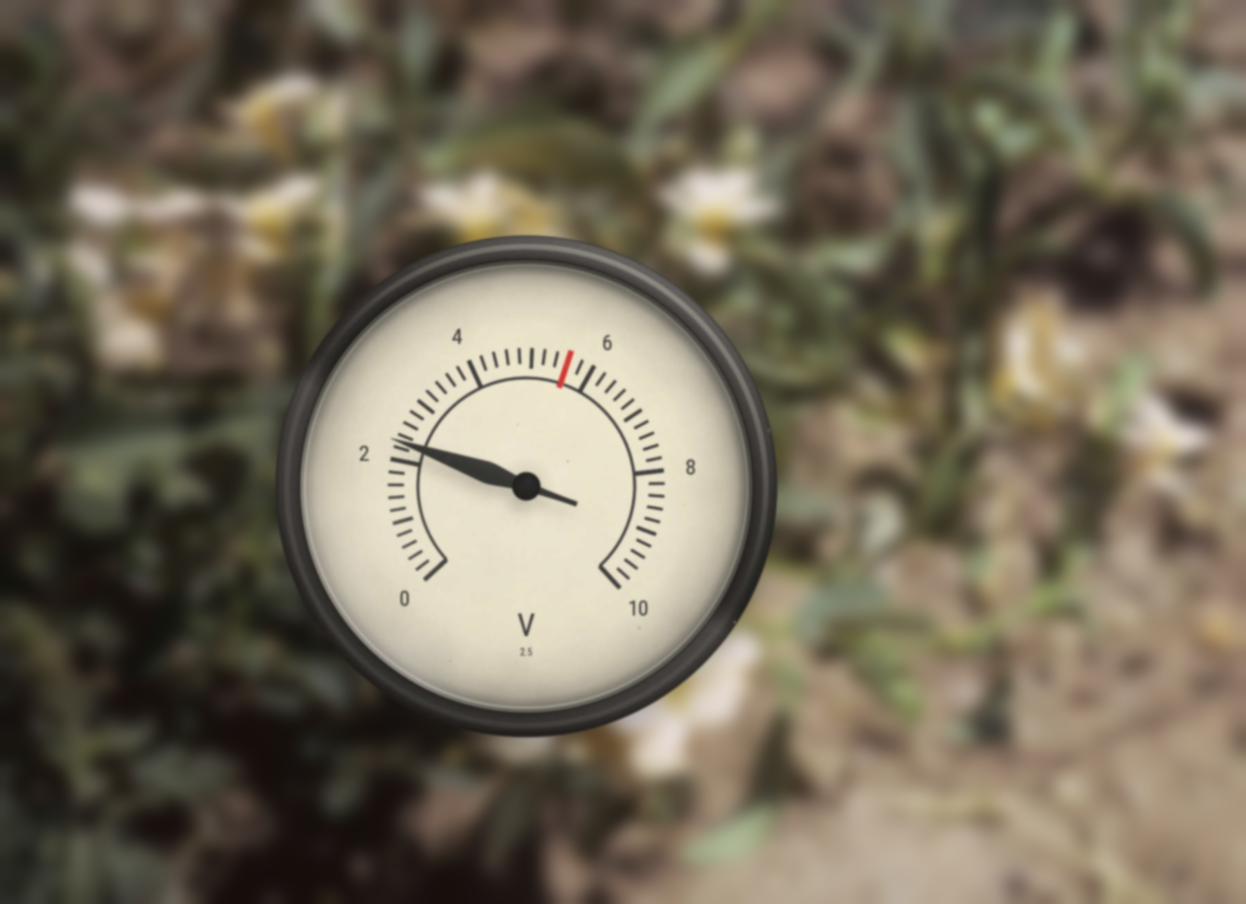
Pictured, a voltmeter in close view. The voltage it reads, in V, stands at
2.3 V
